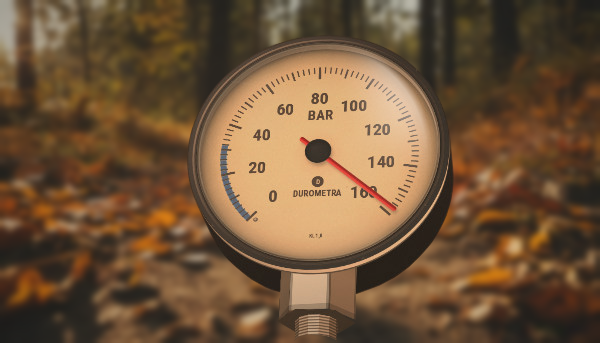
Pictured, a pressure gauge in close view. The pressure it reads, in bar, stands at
158 bar
